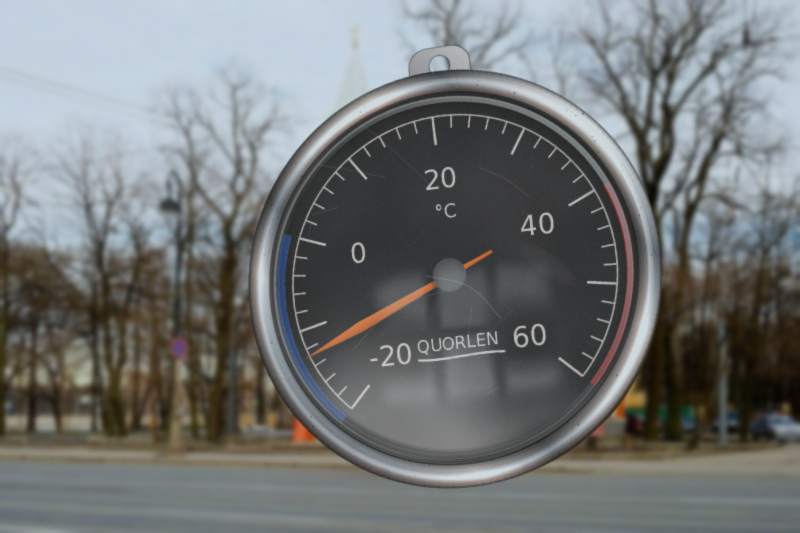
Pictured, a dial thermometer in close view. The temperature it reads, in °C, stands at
-13 °C
